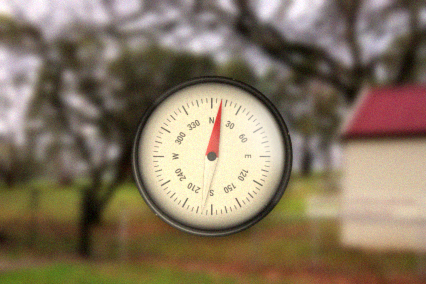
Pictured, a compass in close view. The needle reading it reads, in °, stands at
10 °
